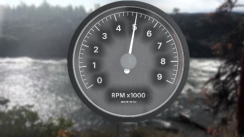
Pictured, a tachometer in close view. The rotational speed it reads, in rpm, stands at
5000 rpm
